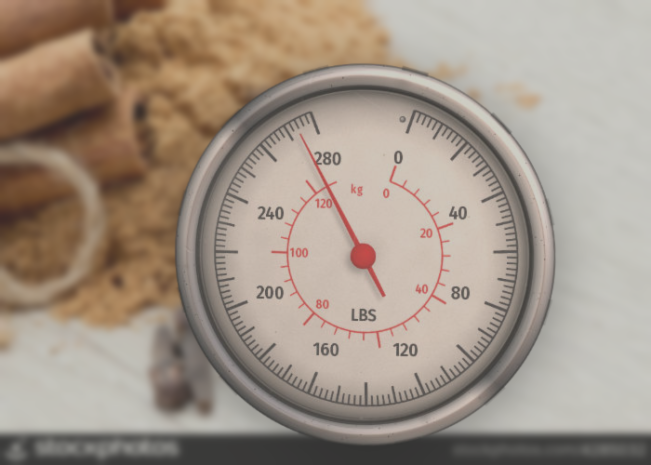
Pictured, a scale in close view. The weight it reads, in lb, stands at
274 lb
